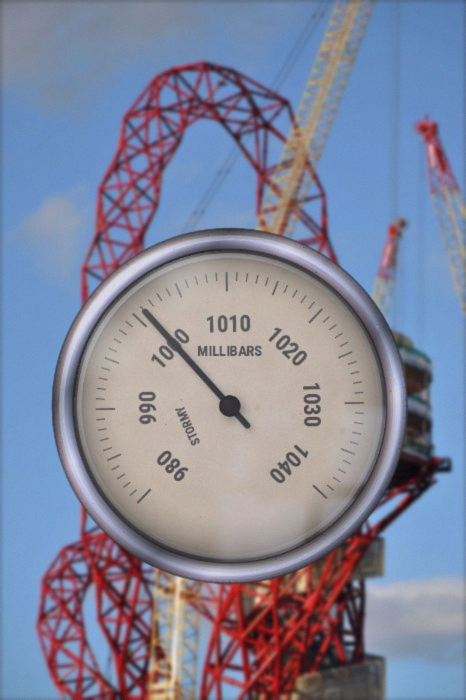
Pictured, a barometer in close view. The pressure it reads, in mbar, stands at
1001 mbar
